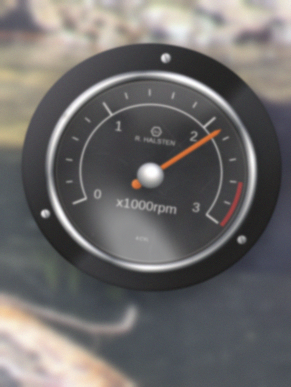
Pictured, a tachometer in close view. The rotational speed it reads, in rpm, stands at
2100 rpm
